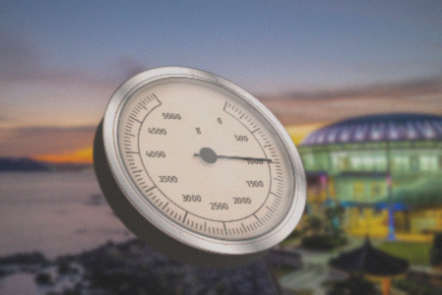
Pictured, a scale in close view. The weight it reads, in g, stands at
1000 g
